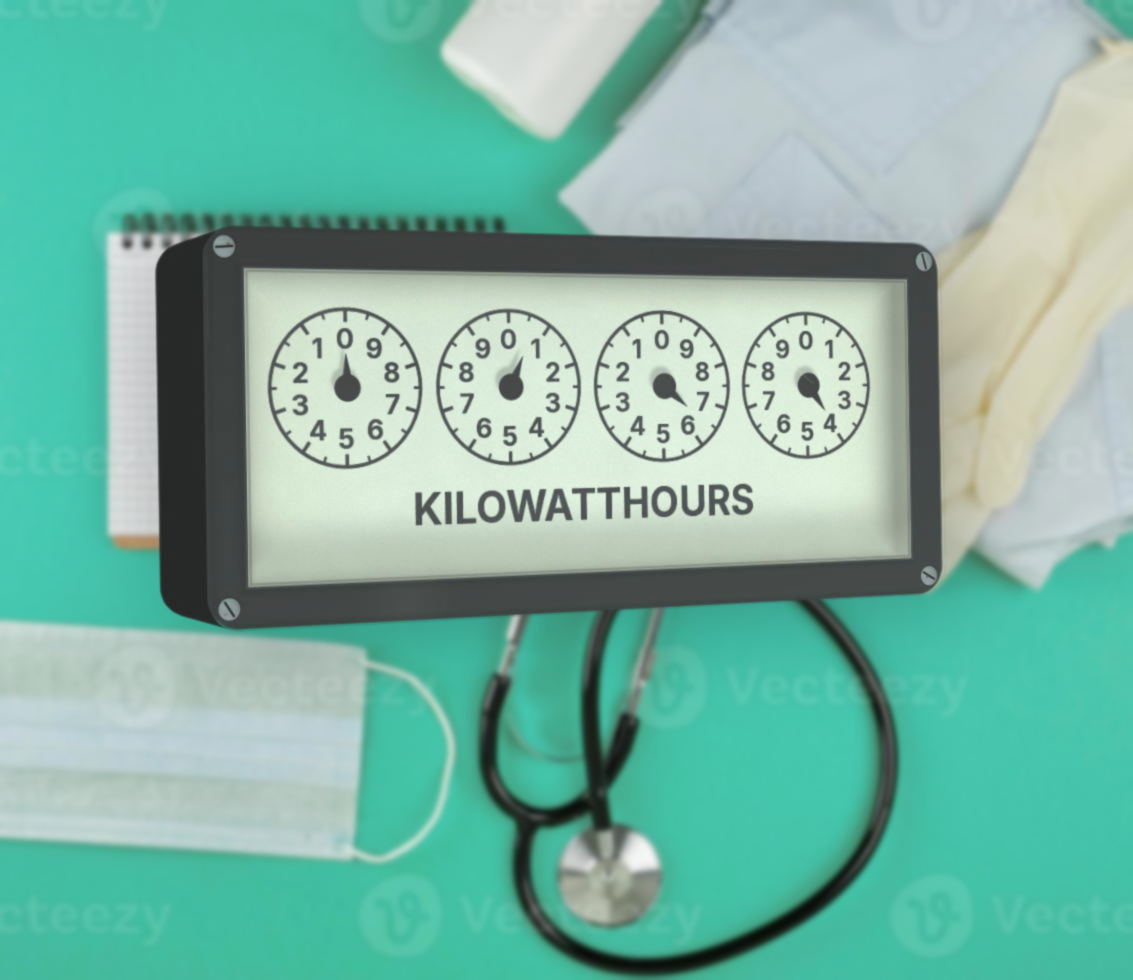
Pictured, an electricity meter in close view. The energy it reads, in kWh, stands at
64 kWh
